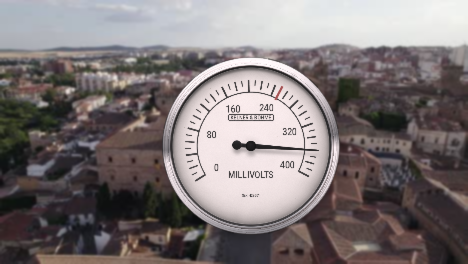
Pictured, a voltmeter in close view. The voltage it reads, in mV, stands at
360 mV
